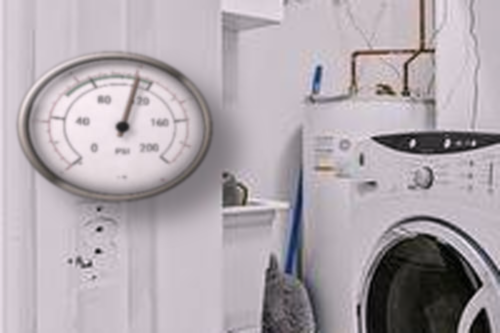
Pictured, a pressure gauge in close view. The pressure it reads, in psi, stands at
110 psi
